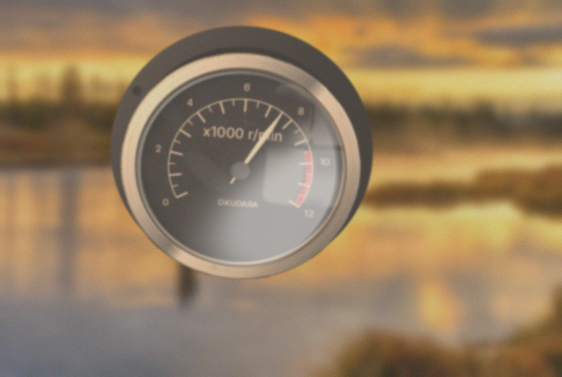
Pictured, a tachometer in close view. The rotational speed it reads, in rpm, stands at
7500 rpm
